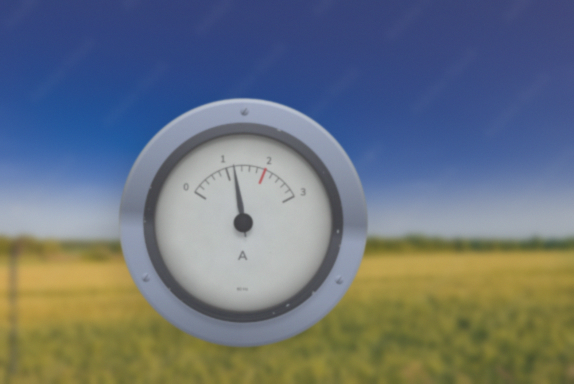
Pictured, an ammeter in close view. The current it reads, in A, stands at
1.2 A
